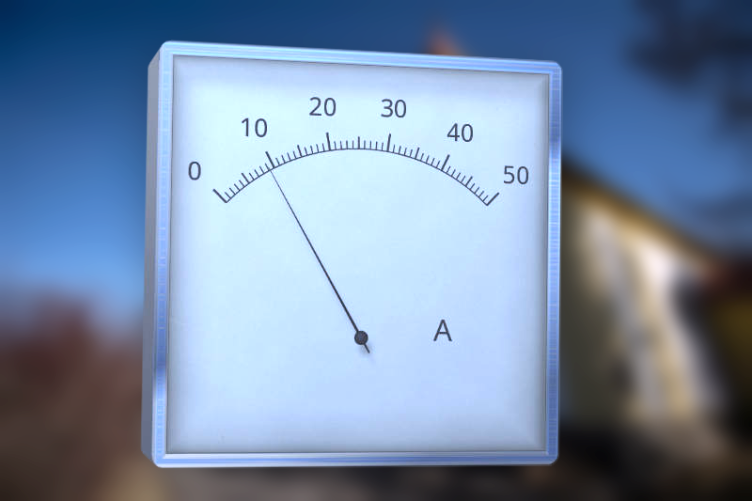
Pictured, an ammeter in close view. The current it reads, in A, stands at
9 A
